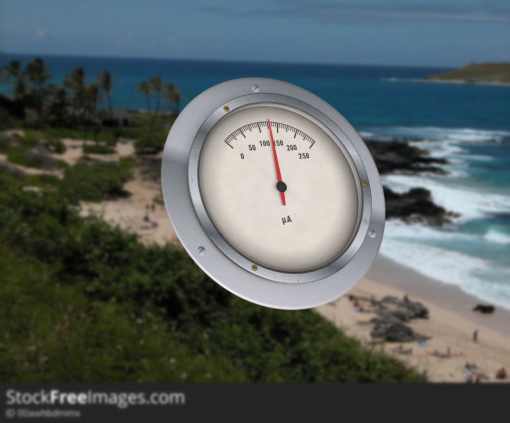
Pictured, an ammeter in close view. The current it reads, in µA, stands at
125 µA
